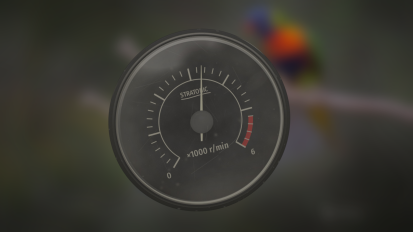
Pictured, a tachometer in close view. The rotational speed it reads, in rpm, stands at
3300 rpm
